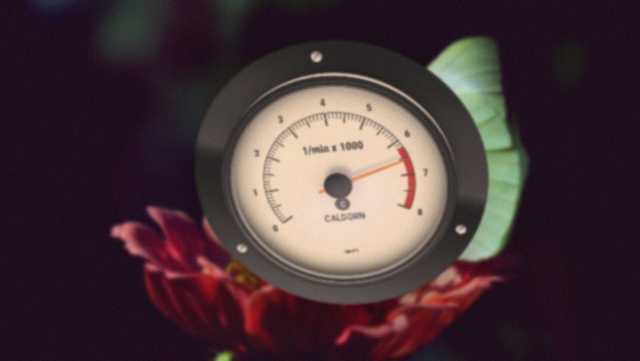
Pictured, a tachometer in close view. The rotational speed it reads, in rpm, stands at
6500 rpm
